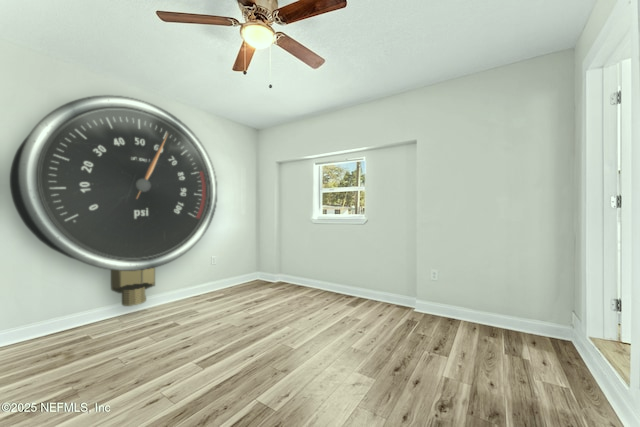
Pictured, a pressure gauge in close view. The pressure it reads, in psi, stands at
60 psi
